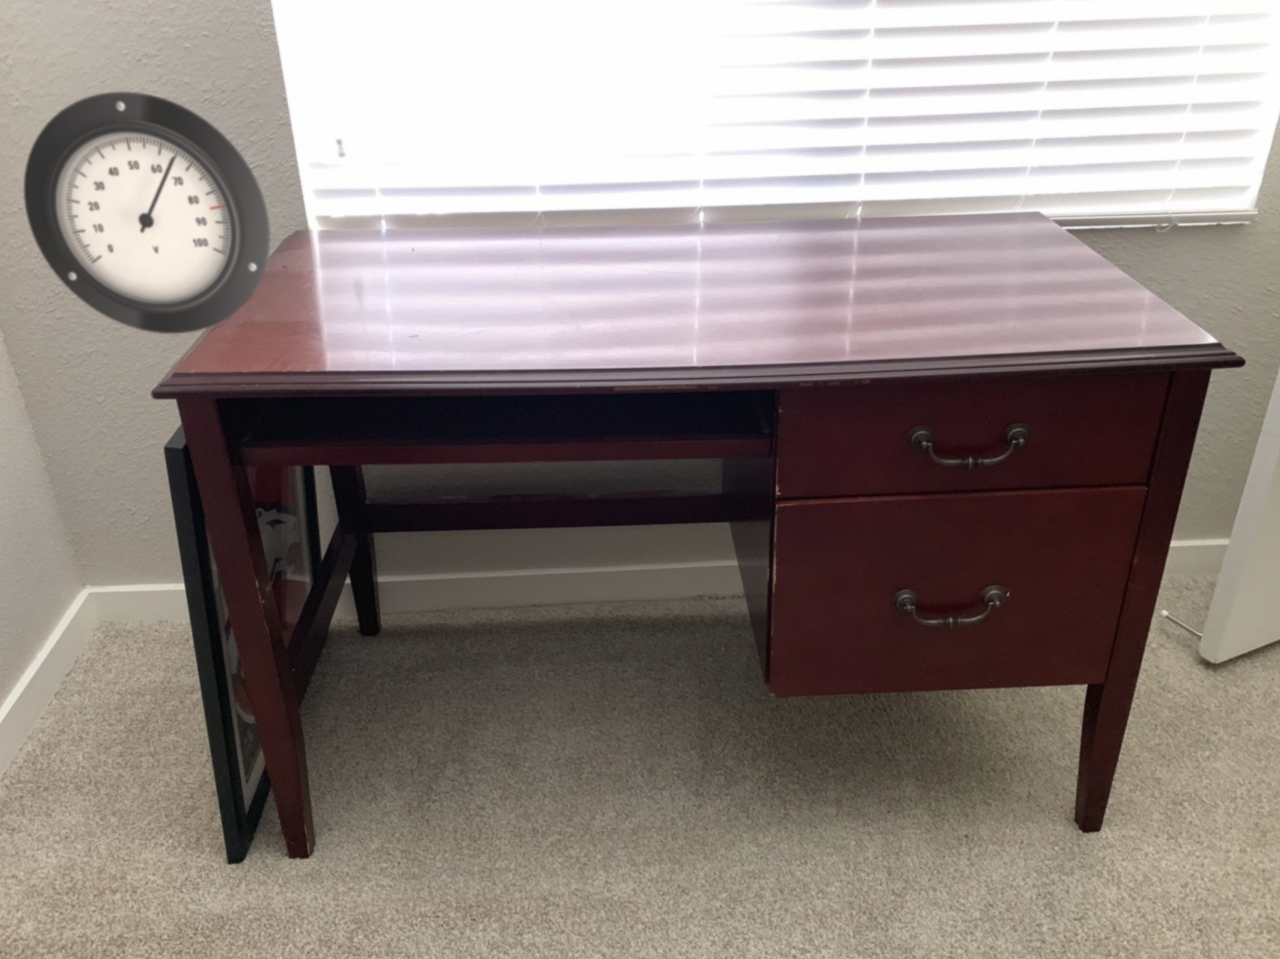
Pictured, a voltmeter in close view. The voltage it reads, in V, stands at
65 V
